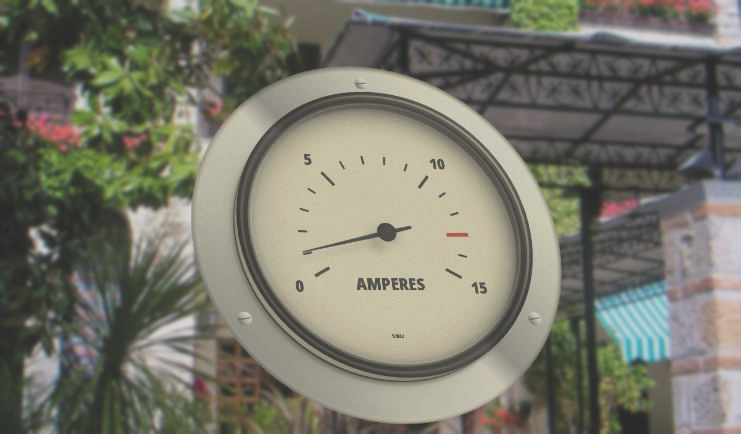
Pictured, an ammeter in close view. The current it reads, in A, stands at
1 A
